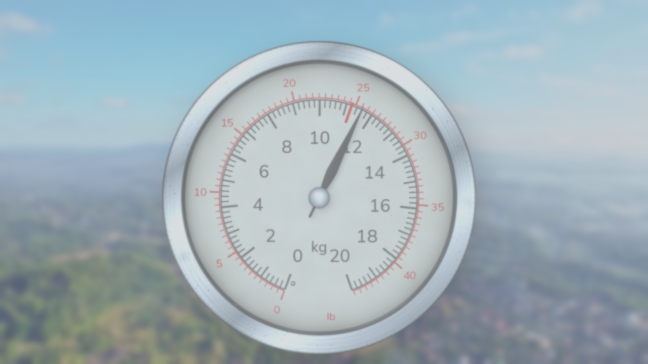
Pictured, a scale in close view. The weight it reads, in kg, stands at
11.6 kg
